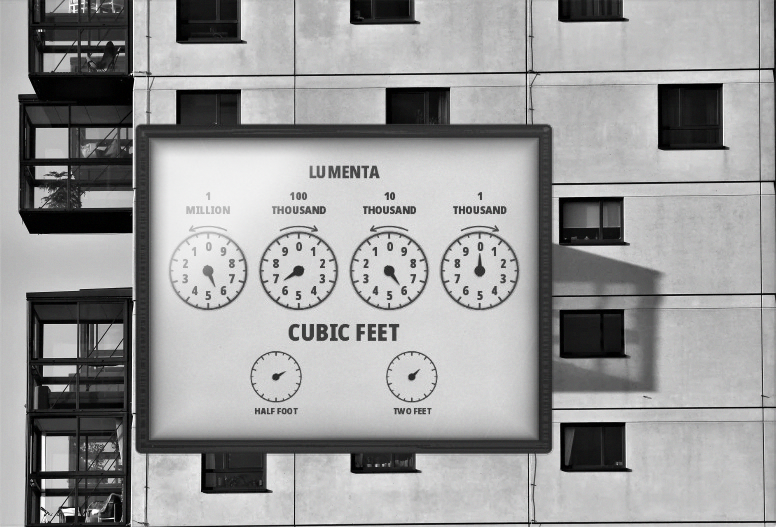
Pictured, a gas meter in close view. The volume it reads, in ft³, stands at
566000 ft³
